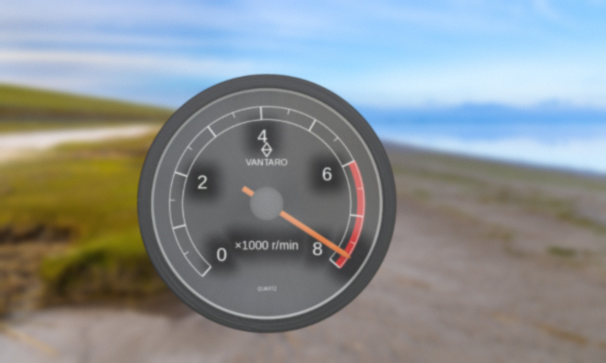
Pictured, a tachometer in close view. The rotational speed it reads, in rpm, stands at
7750 rpm
